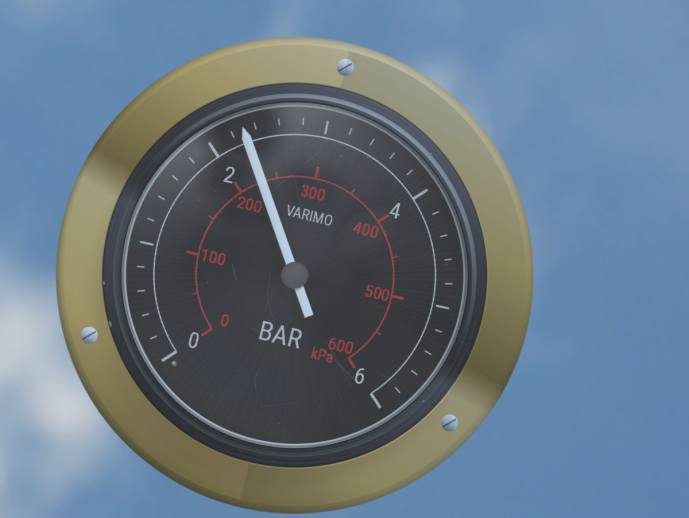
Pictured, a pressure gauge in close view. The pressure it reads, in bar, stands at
2.3 bar
